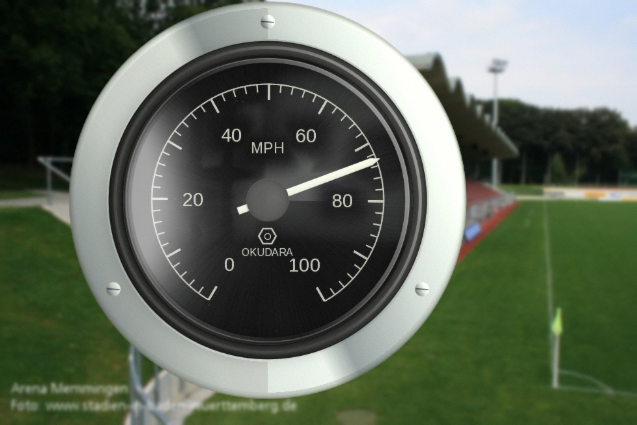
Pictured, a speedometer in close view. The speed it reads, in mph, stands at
73 mph
